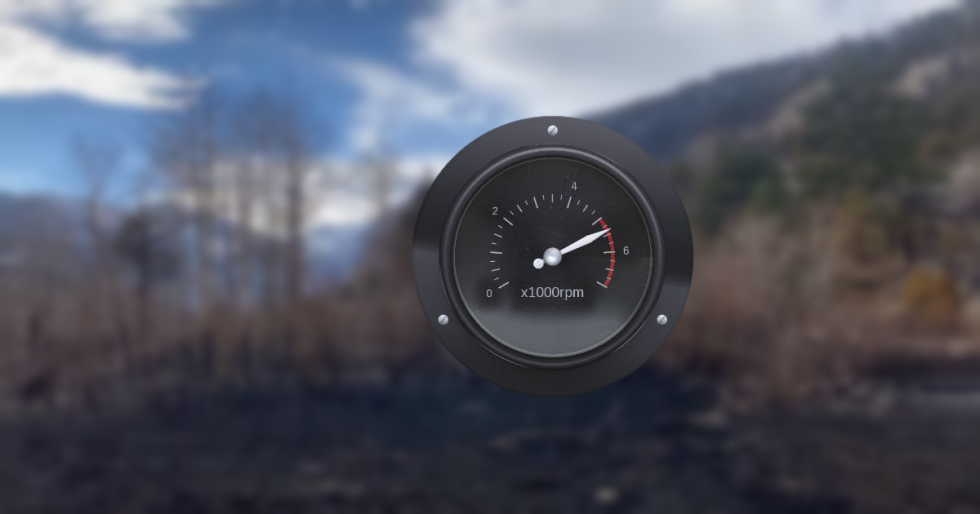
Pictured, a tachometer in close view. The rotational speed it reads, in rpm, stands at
5375 rpm
